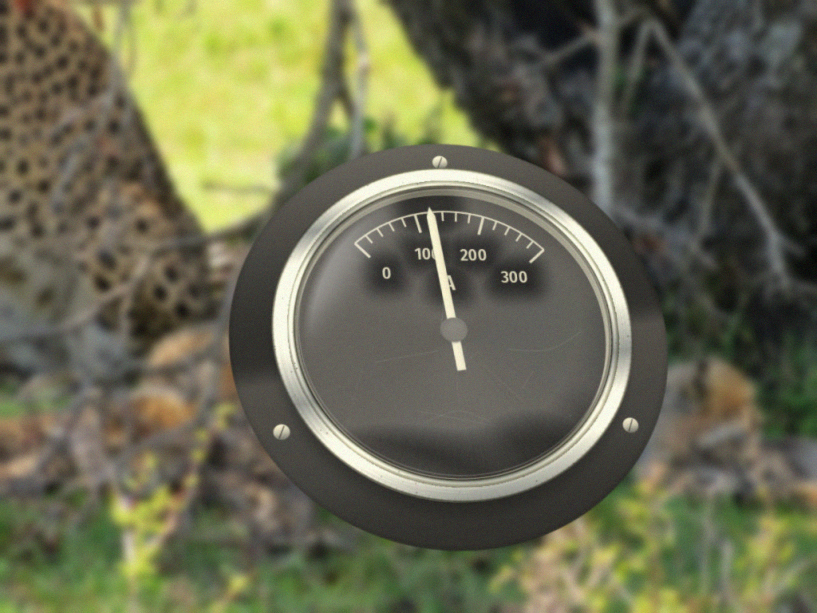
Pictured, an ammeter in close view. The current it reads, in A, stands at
120 A
